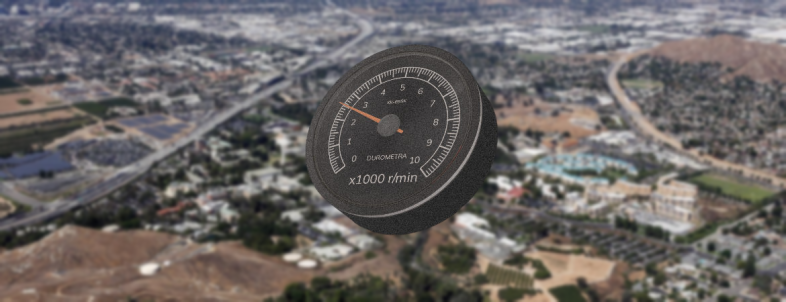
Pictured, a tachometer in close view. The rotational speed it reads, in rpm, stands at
2500 rpm
